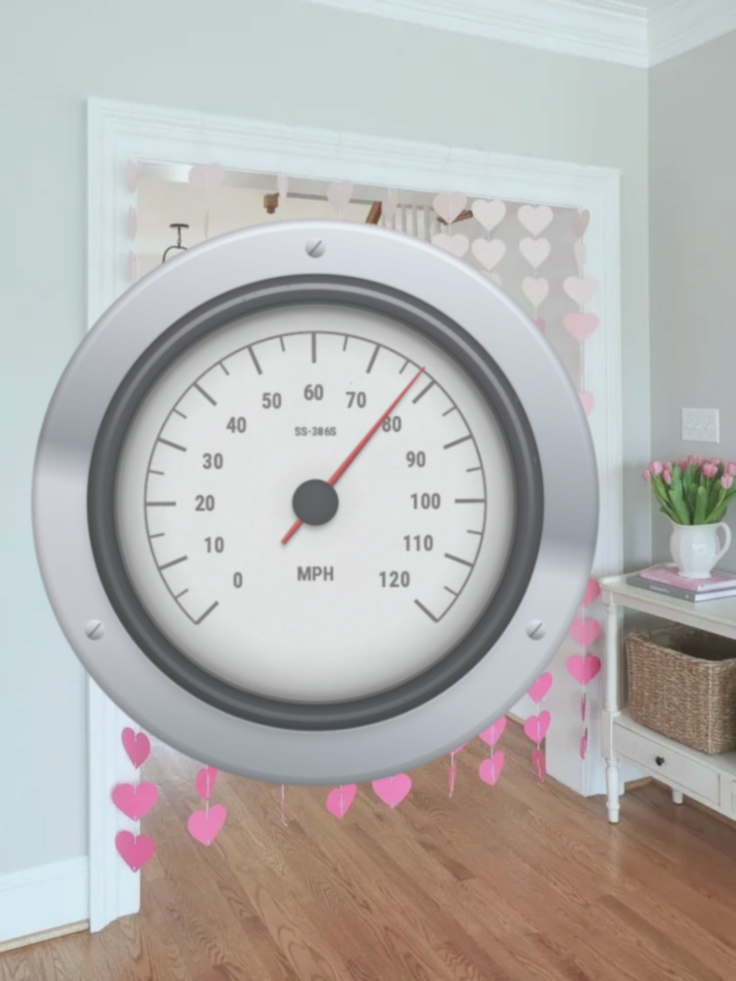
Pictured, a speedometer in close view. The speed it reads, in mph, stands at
77.5 mph
